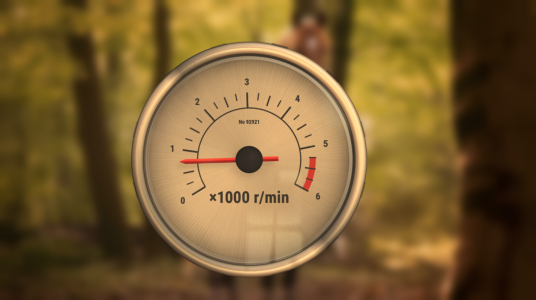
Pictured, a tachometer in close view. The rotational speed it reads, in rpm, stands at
750 rpm
